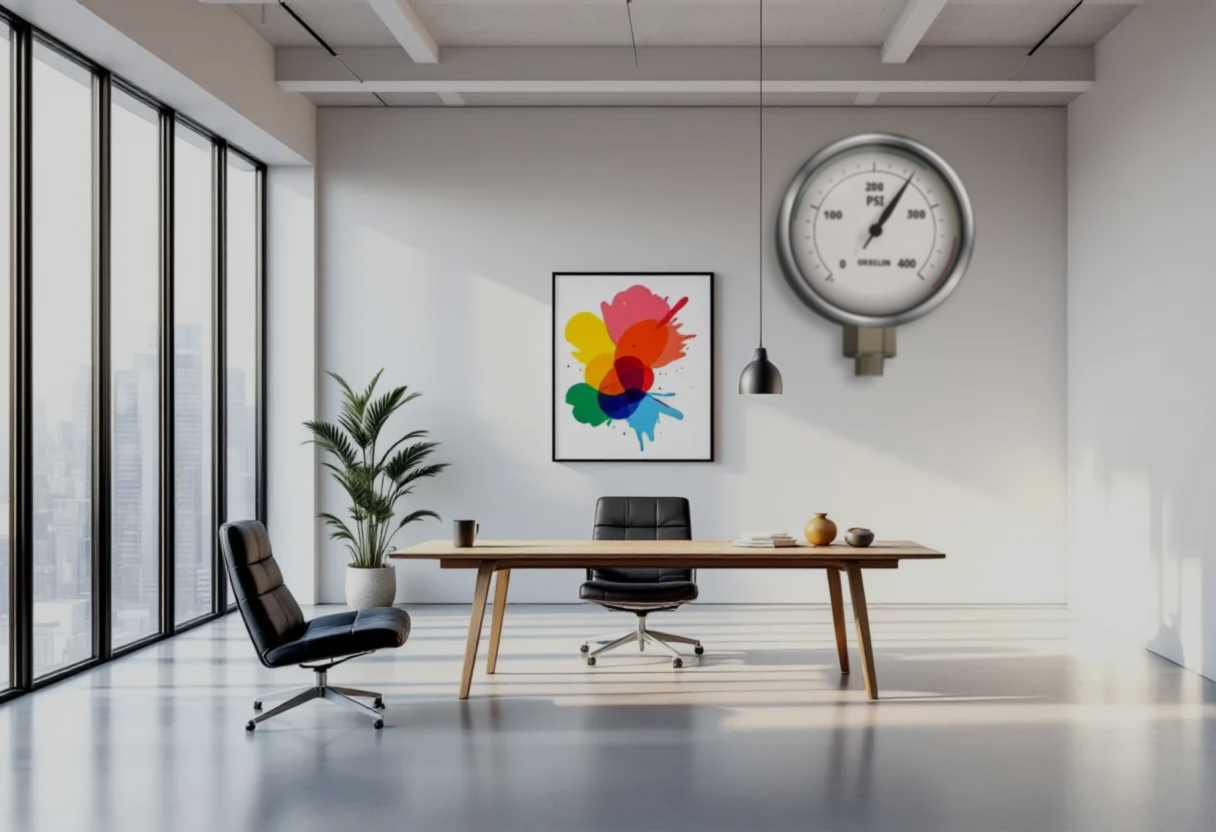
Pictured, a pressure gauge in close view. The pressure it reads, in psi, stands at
250 psi
